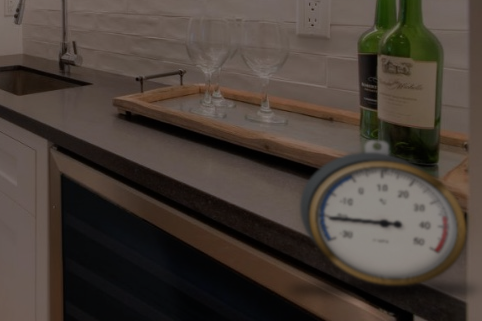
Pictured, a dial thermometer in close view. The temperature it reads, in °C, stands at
-20 °C
